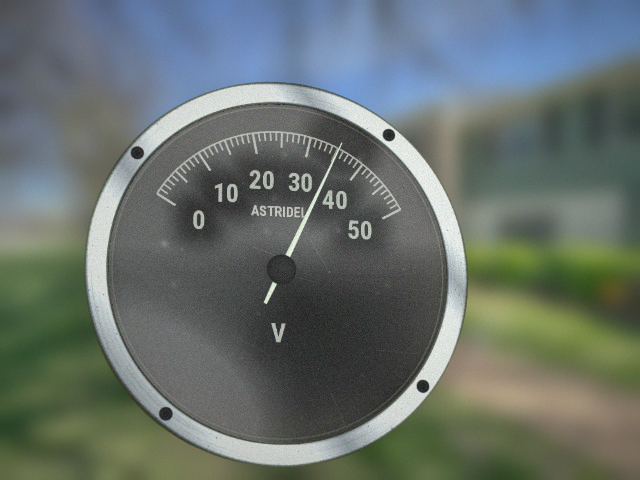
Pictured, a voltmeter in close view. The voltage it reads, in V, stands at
35 V
